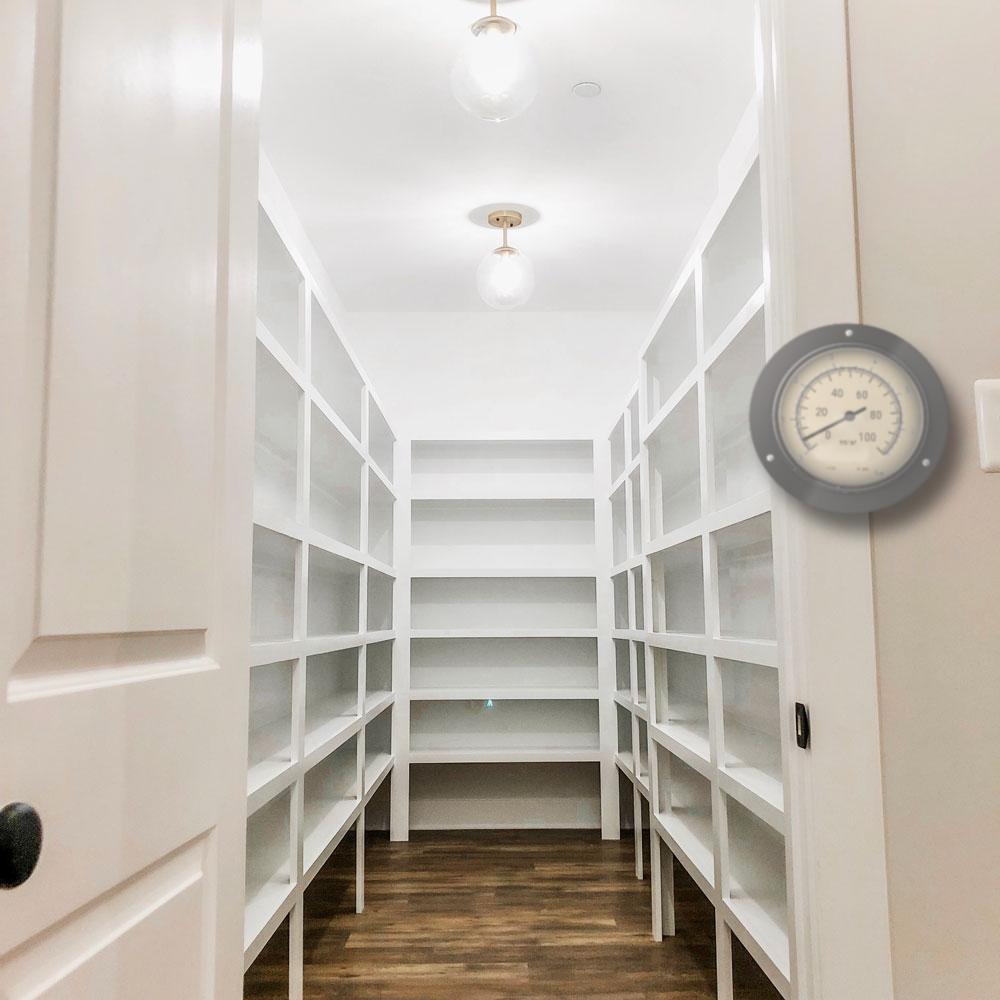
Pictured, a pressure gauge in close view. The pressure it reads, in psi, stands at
5 psi
